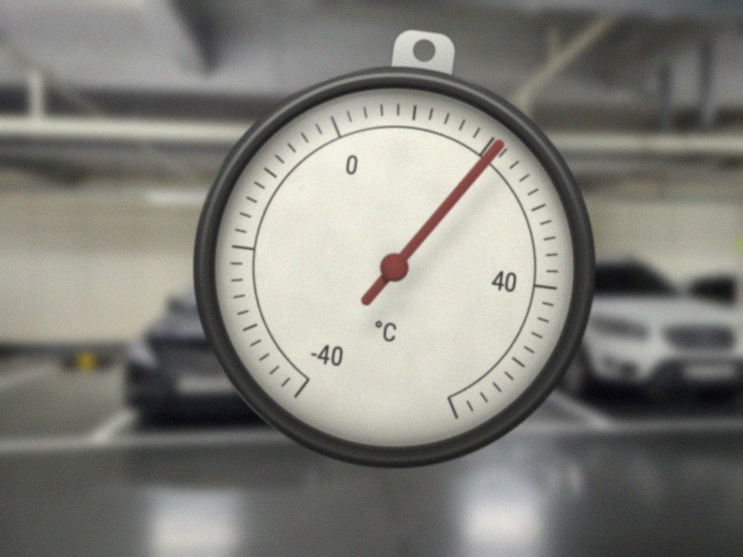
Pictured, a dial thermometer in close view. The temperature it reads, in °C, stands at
21 °C
